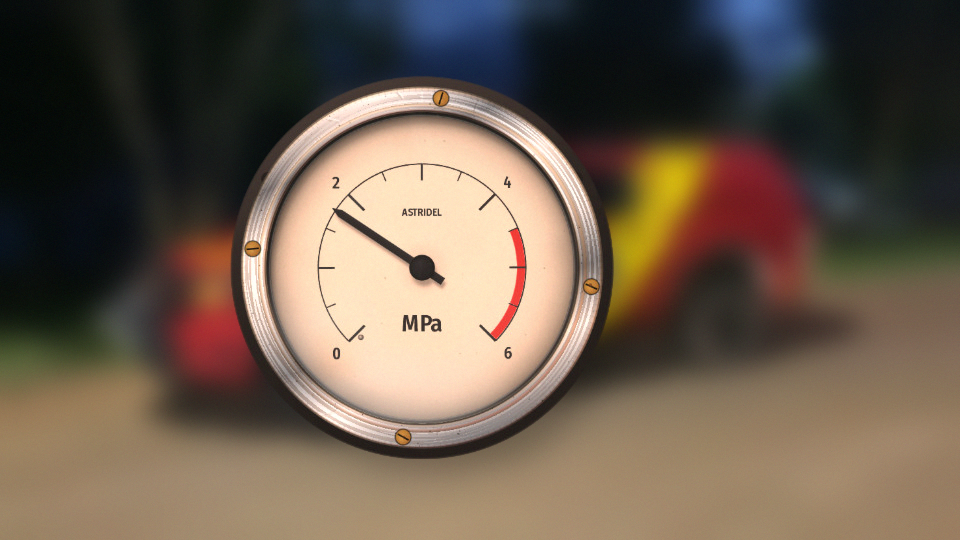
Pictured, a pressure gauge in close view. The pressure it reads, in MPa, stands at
1.75 MPa
